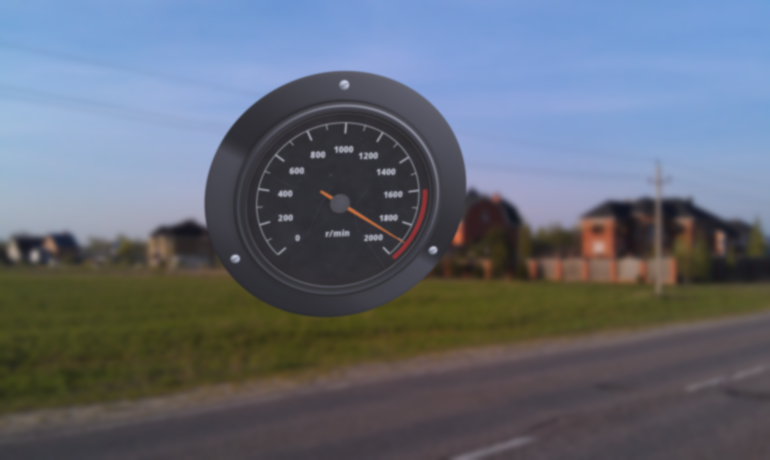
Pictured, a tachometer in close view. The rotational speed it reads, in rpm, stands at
1900 rpm
